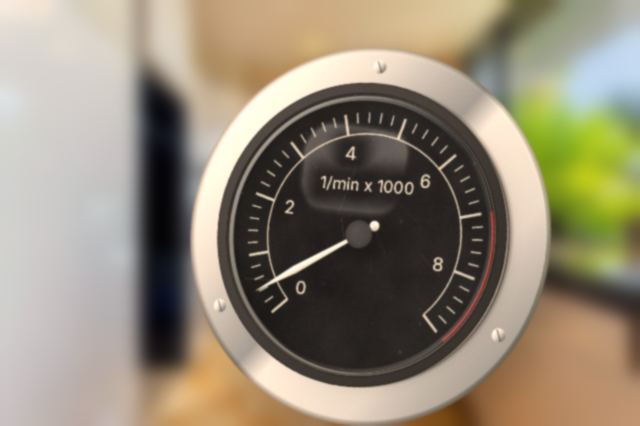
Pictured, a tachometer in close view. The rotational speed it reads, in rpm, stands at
400 rpm
